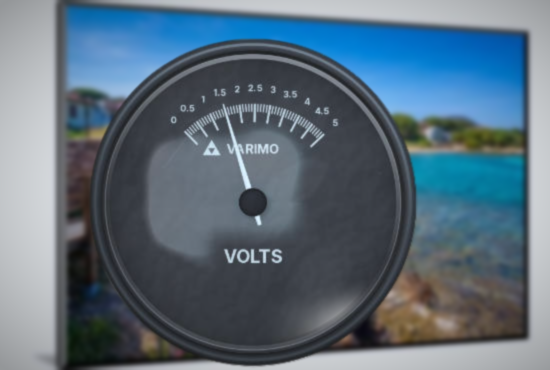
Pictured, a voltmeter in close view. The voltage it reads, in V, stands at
1.5 V
